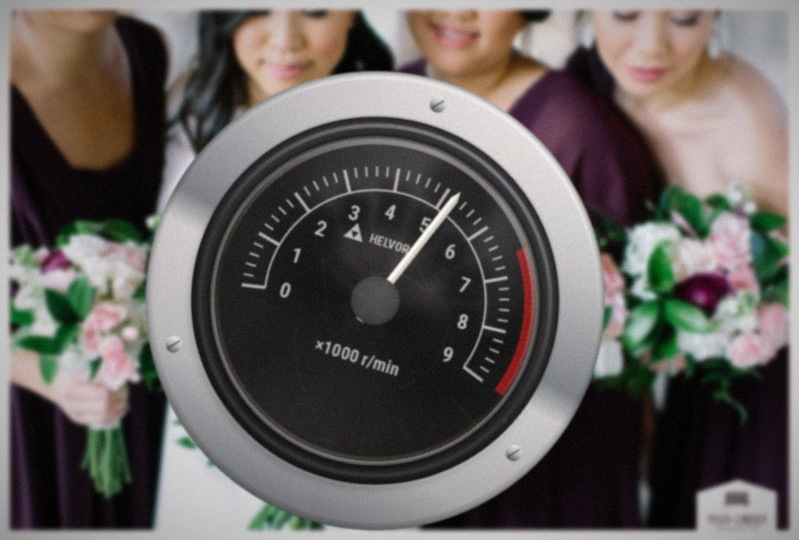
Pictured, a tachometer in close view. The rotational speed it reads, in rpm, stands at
5200 rpm
